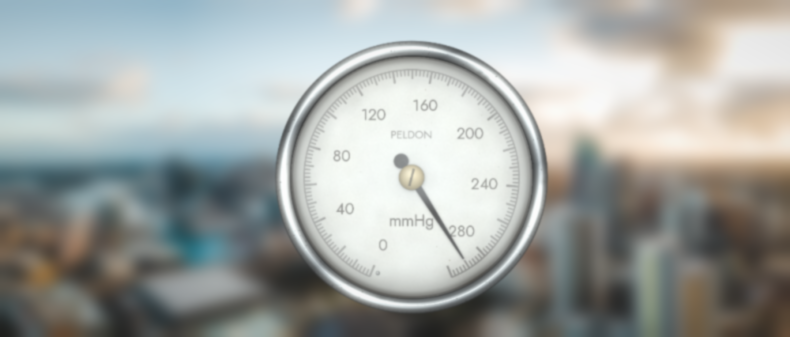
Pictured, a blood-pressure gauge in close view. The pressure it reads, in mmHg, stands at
290 mmHg
